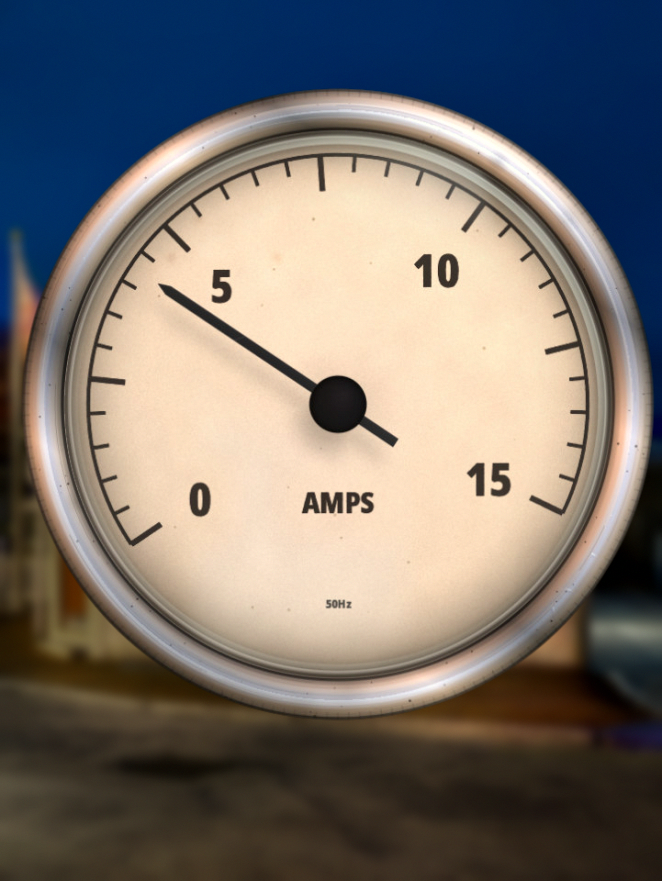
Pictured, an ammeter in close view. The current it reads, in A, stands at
4.25 A
